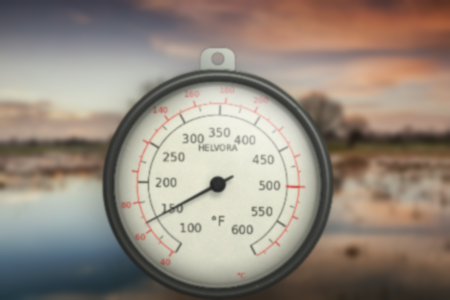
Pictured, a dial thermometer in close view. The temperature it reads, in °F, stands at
150 °F
